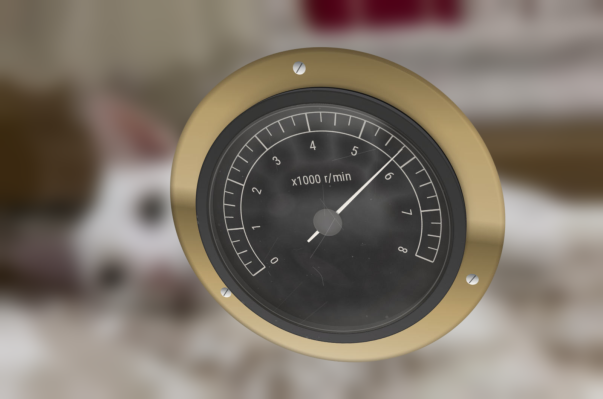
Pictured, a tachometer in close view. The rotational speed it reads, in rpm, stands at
5750 rpm
